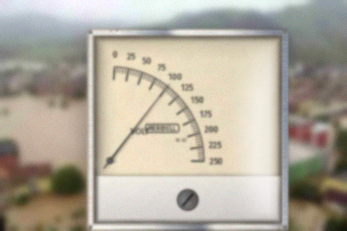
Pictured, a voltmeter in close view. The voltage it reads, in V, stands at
100 V
